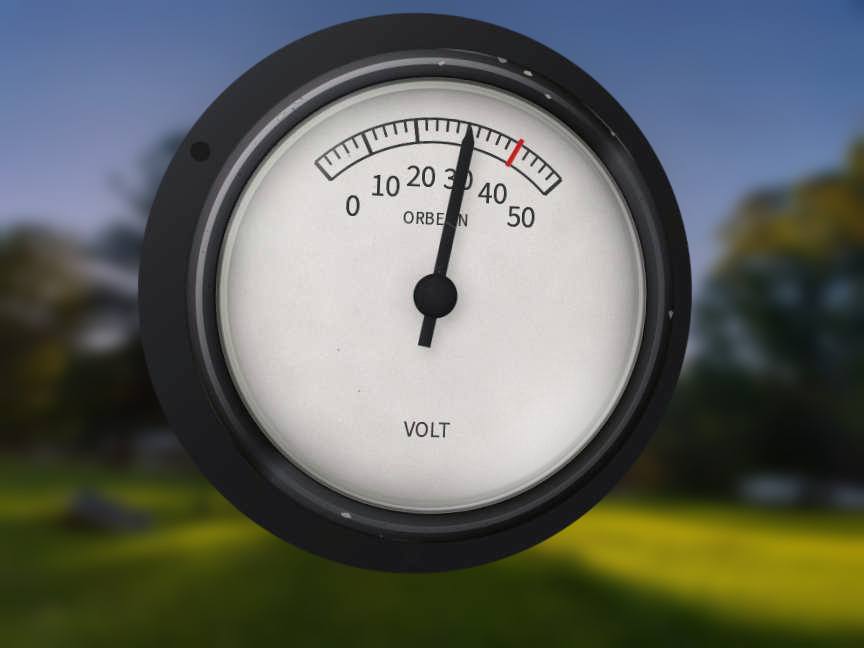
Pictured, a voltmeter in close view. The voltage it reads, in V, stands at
30 V
